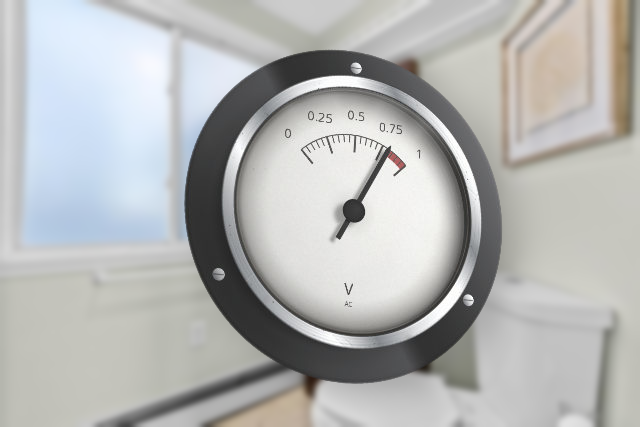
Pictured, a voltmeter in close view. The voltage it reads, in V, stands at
0.8 V
